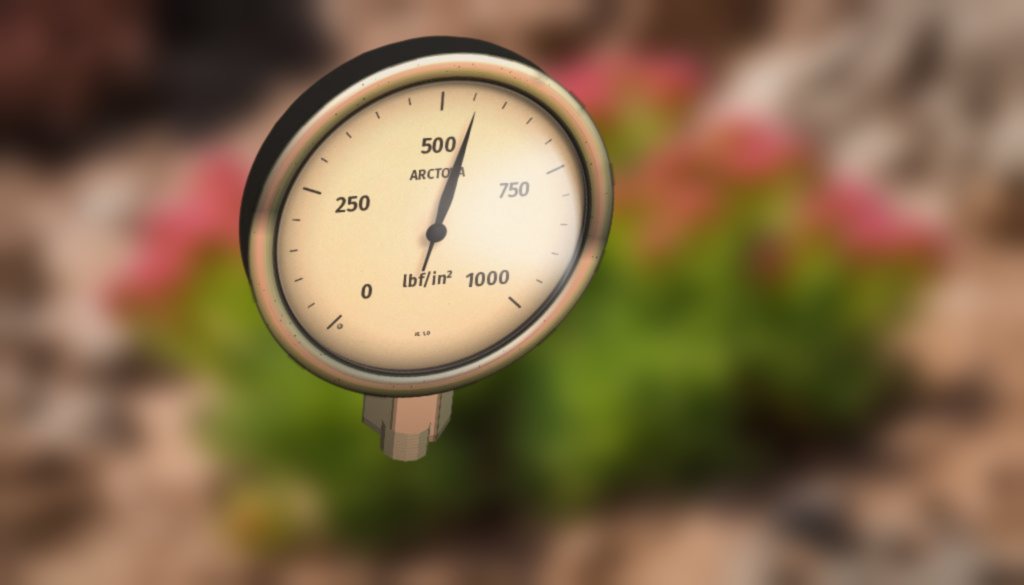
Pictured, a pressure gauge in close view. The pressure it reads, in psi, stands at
550 psi
